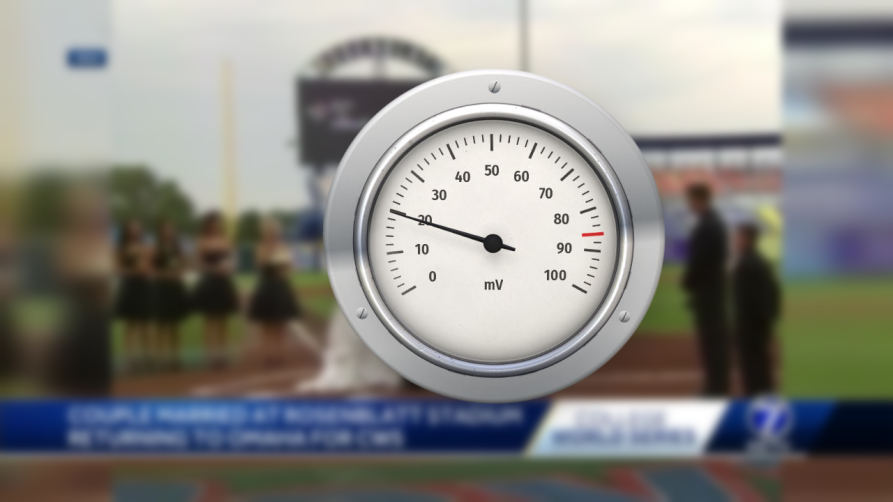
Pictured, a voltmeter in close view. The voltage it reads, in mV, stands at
20 mV
